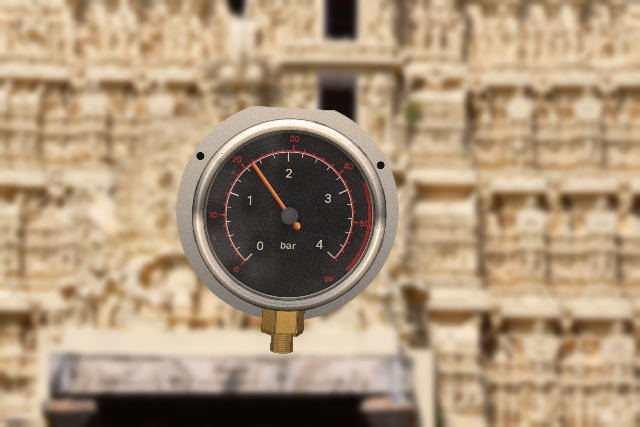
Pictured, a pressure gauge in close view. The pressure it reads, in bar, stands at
1.5 bar
